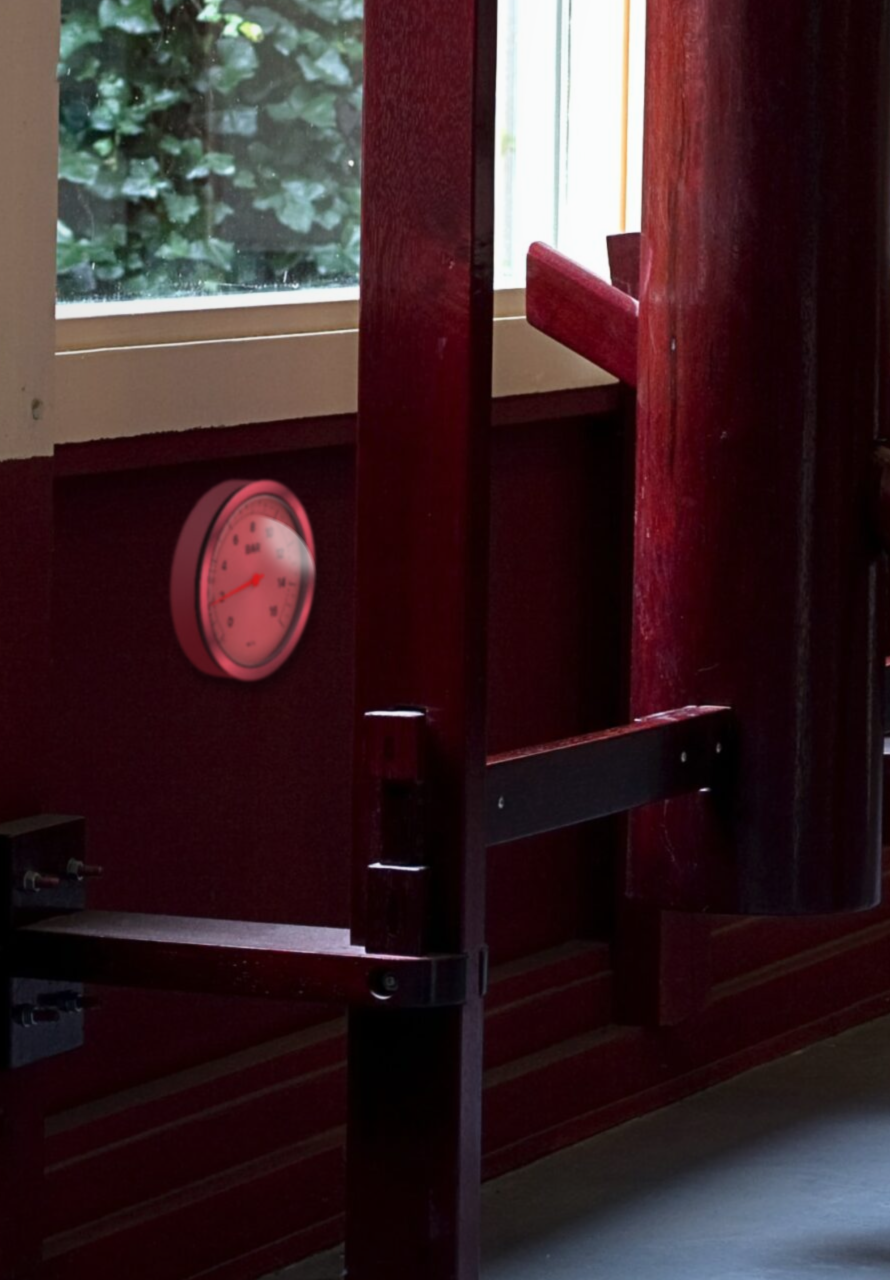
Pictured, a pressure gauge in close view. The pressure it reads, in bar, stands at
2 bar
